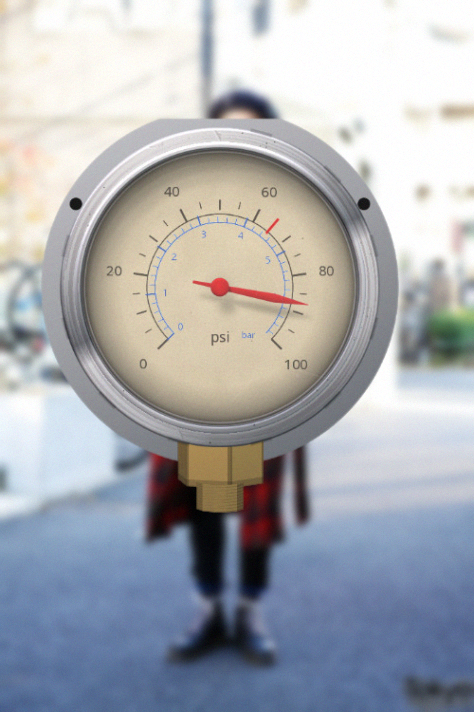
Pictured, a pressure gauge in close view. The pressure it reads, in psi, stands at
87.5 psi
